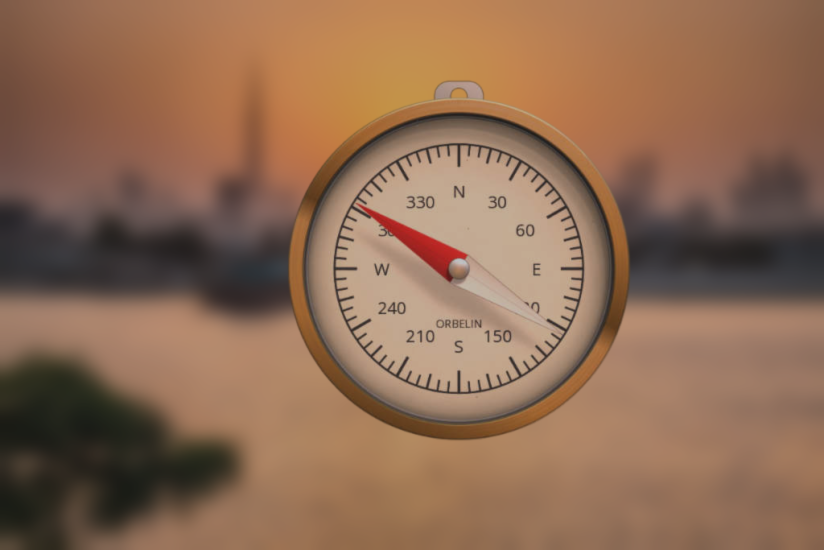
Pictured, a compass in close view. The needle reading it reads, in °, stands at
302.5 °
